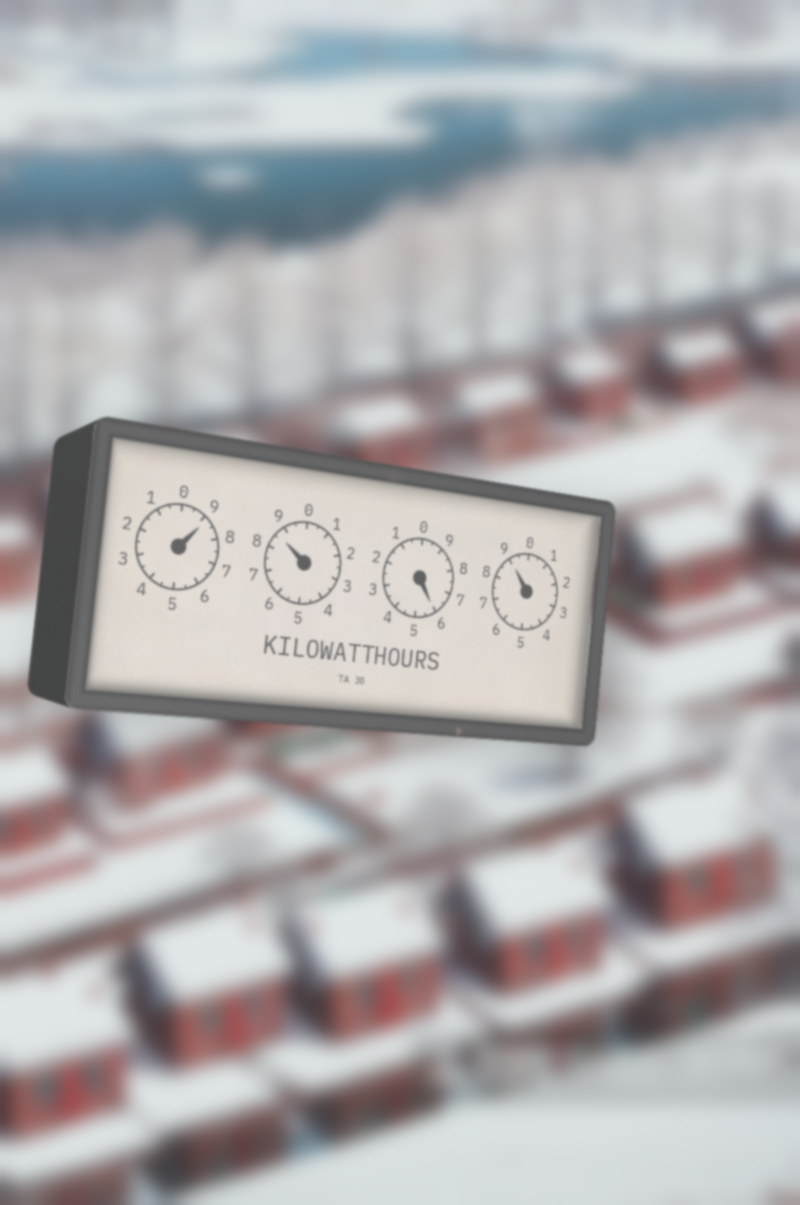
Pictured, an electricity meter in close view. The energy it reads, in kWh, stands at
8859 kWh
